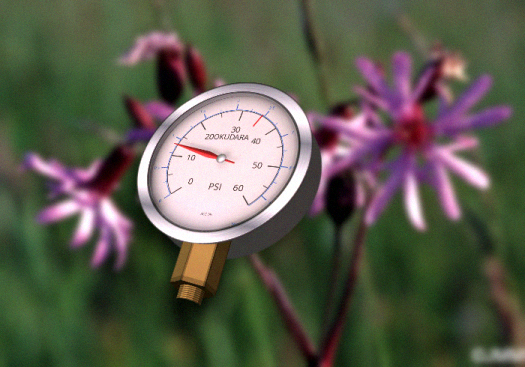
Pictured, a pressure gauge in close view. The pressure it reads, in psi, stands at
12.5 psi
